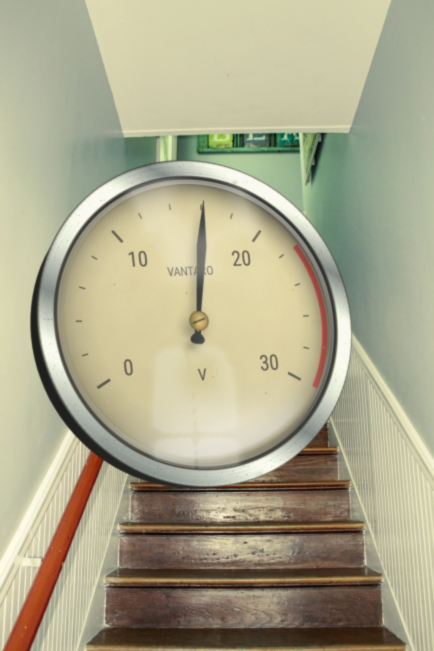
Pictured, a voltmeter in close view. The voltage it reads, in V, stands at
16 V
